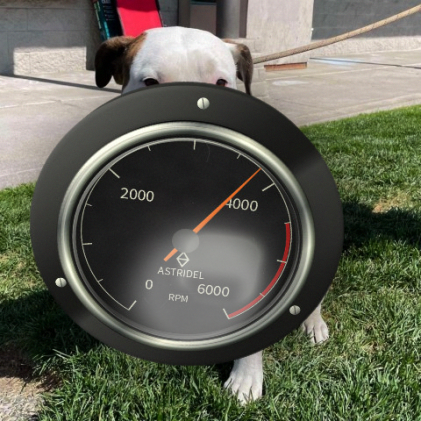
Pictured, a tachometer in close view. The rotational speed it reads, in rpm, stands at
3750 rpm
